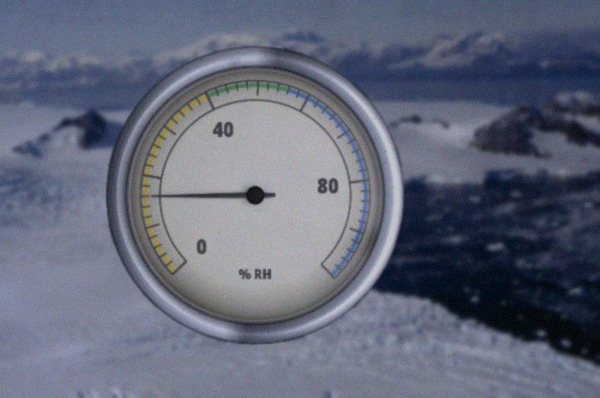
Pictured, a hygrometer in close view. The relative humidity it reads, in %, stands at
16 %
